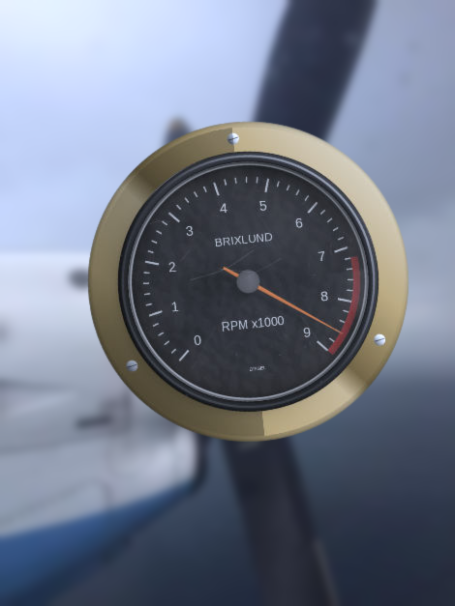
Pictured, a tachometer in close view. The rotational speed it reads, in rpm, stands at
8600 rpm
